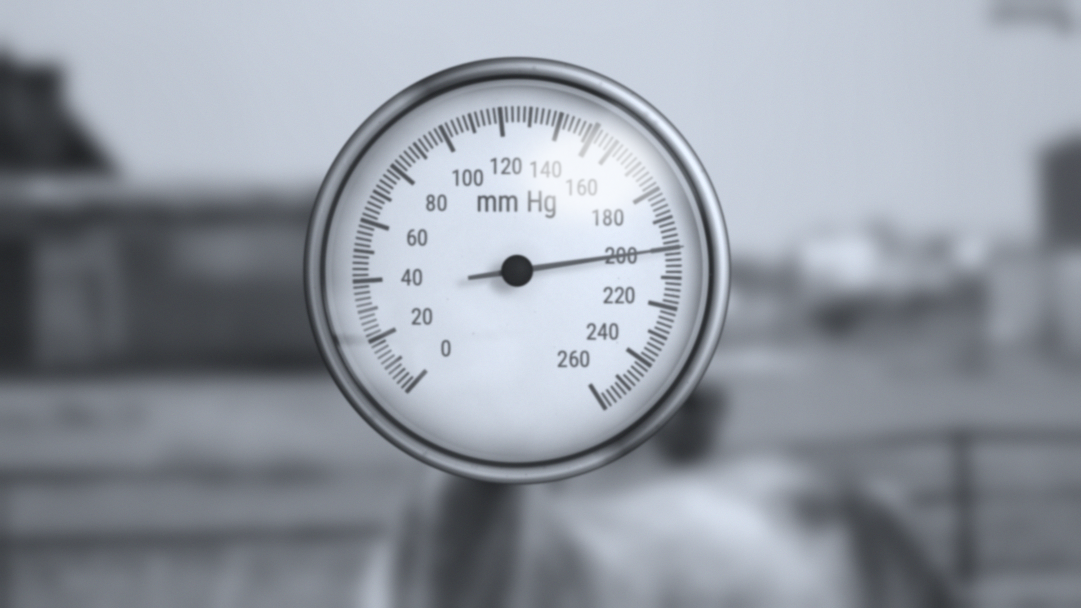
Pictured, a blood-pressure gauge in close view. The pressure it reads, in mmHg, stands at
200 mmHg
